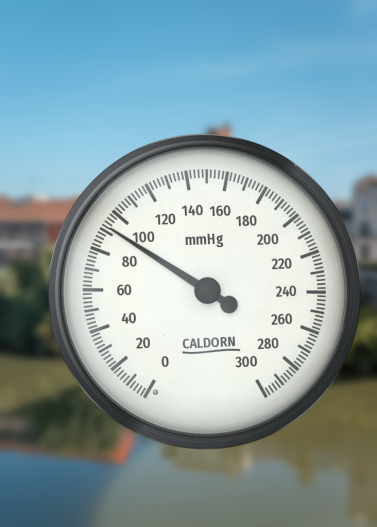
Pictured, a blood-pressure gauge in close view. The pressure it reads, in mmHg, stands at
92 mmHg
